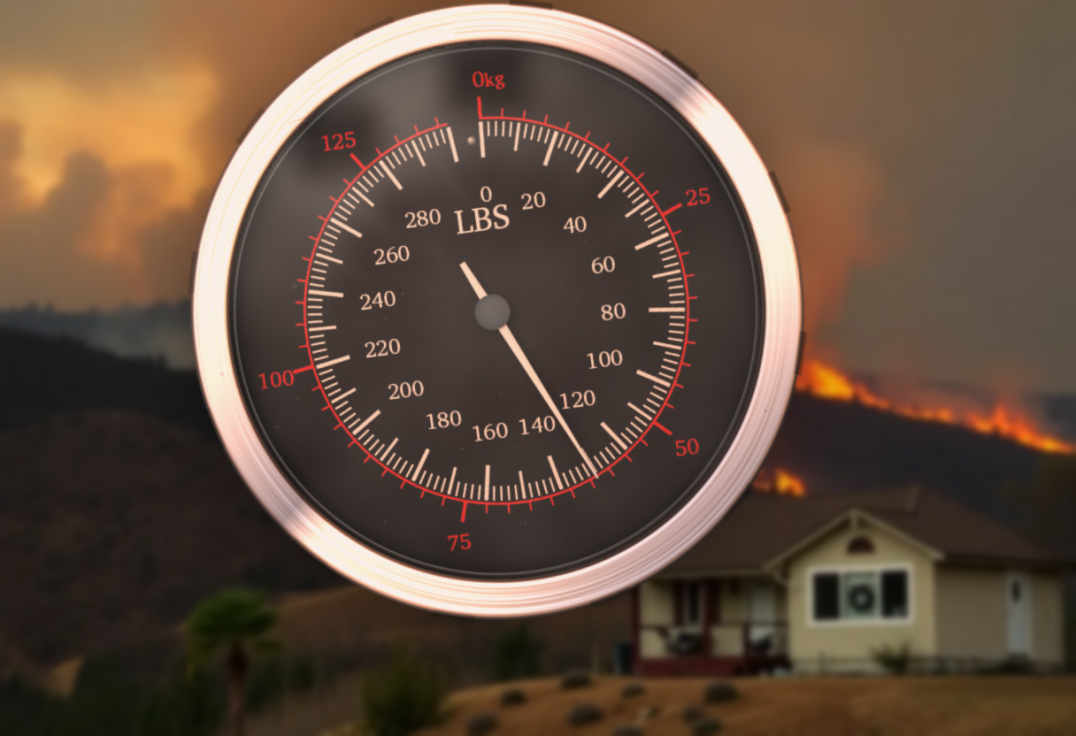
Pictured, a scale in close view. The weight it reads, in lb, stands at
130 lb
